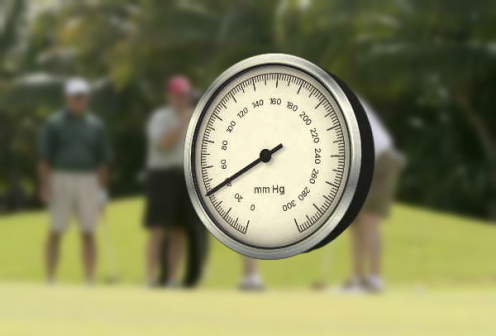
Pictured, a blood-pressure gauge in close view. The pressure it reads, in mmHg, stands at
40 mmHg
